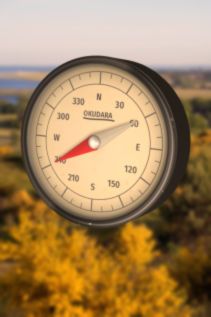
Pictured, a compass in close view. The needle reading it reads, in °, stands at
240 °
